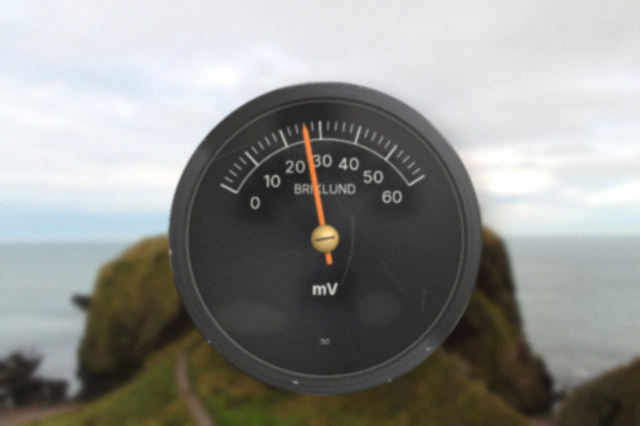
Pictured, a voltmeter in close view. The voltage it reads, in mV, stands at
26 mV
